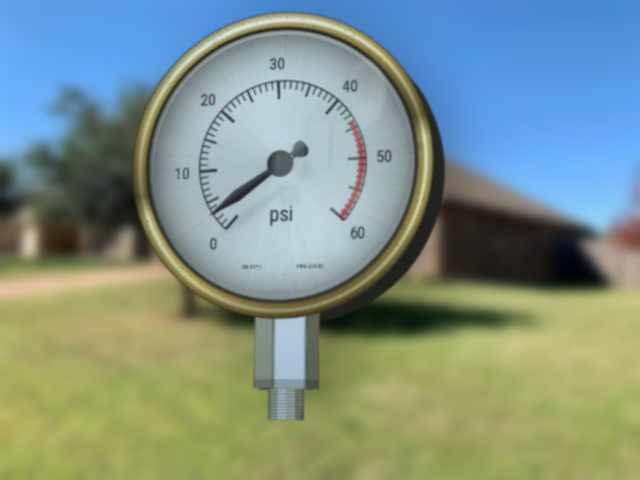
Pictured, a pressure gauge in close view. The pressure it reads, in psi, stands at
3 psi
